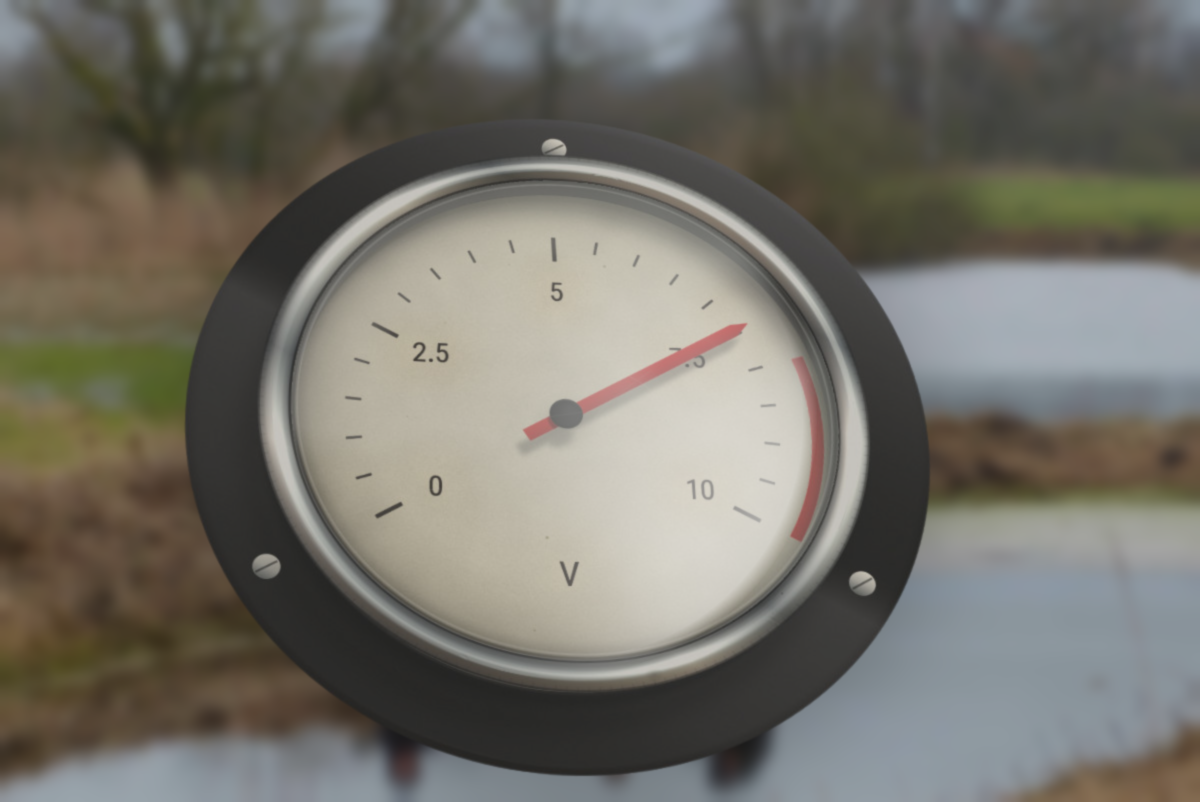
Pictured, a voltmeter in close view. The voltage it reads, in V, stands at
7.5 V
